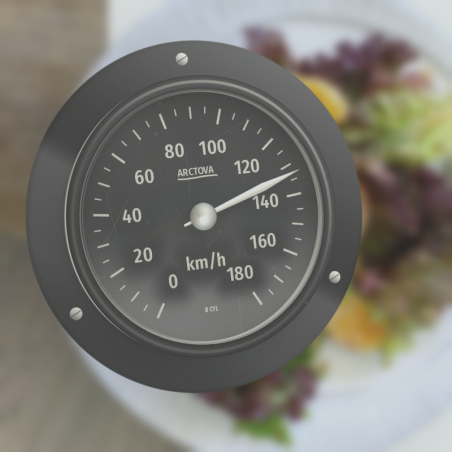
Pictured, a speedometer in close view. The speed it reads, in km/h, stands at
132.5 km/h
